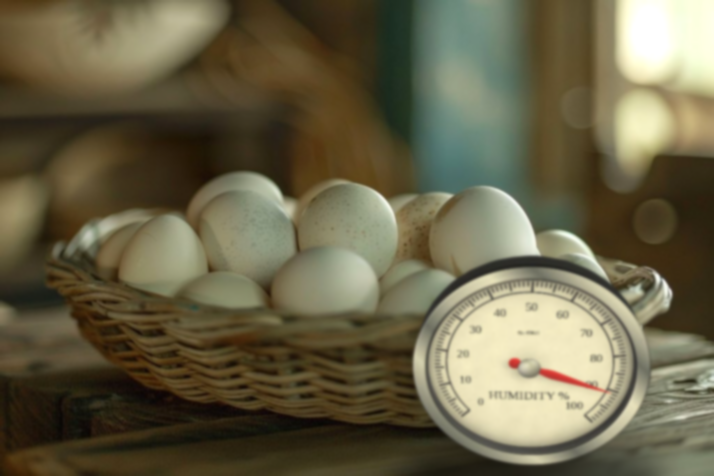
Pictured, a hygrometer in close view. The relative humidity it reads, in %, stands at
90 %
